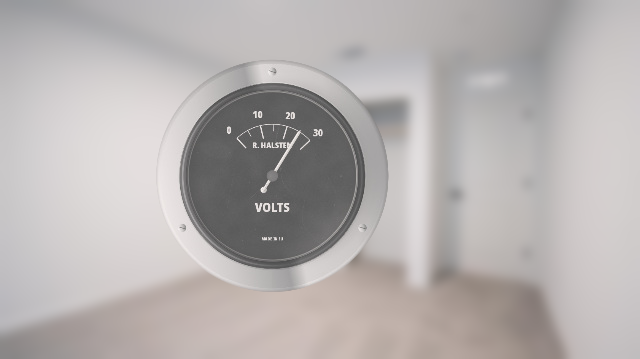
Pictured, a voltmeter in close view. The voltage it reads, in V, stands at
25 V
